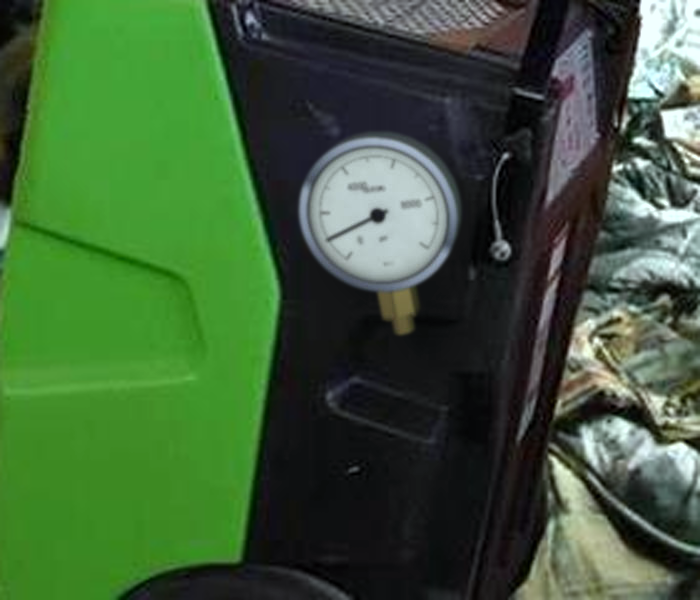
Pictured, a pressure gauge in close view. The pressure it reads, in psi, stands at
1000 psi
